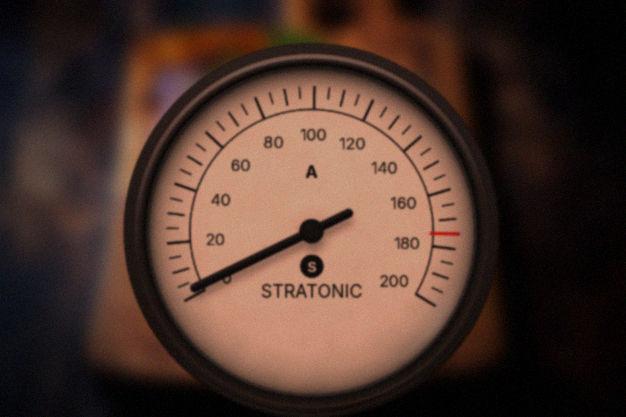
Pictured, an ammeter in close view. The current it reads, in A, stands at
2.5 A
